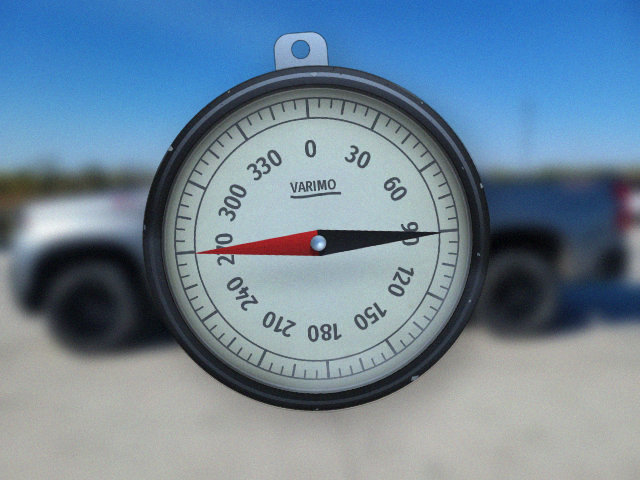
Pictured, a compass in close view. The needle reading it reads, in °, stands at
270 °
